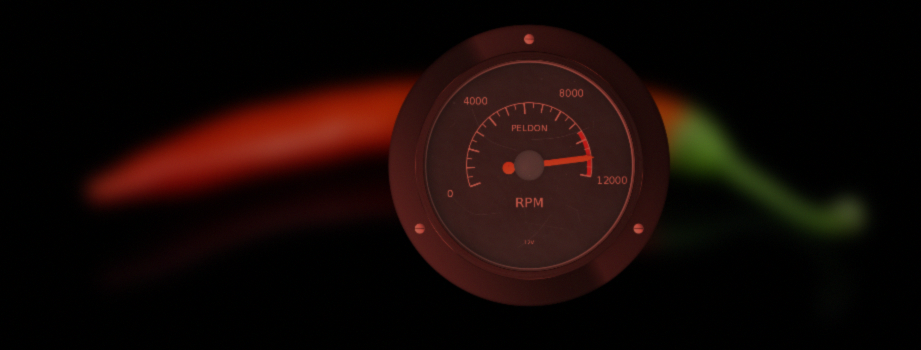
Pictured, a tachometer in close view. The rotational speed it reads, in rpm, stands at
11000 rpm
